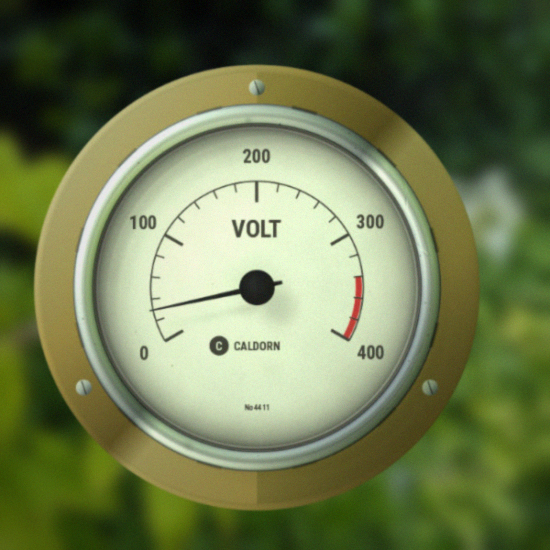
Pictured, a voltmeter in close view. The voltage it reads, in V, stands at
30 V
